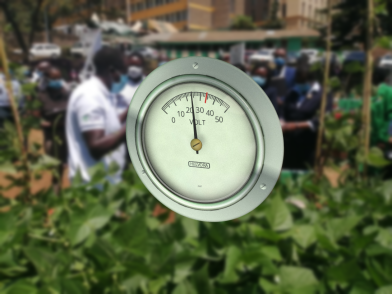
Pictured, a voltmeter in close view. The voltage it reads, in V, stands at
25 V
